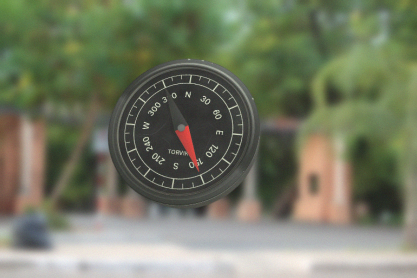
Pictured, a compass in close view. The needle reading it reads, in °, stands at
150 °
